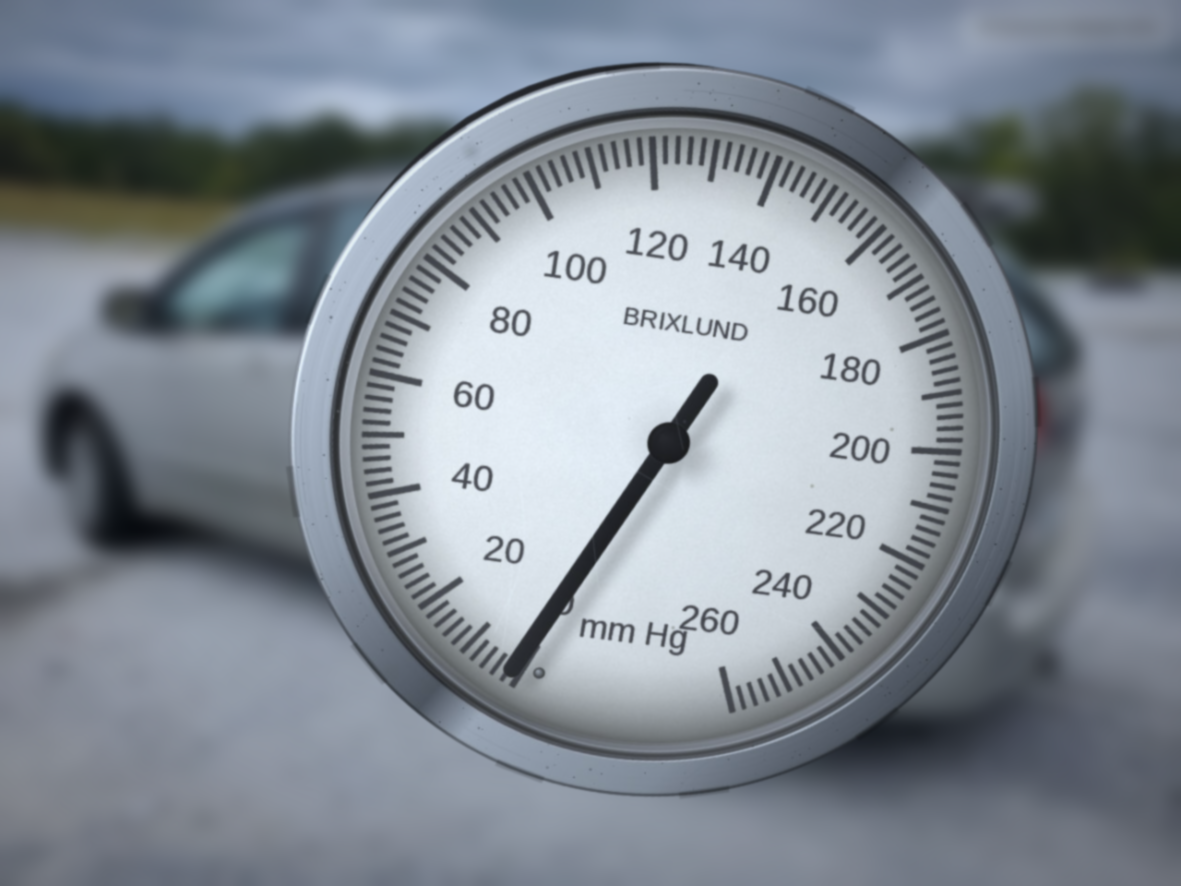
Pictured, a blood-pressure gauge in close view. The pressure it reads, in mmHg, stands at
2 mmHg
